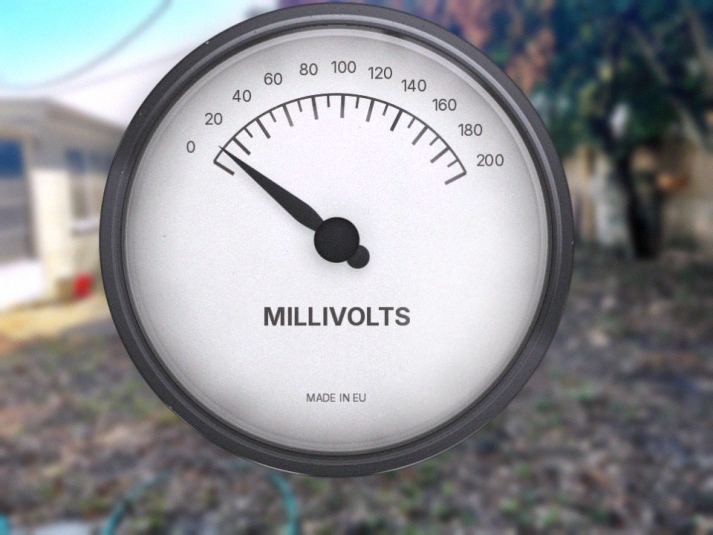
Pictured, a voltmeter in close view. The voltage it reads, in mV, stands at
10 mV
